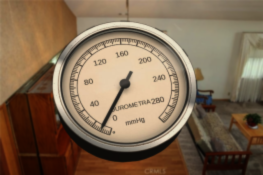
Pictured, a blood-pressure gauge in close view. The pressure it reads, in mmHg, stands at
10 mmHg
